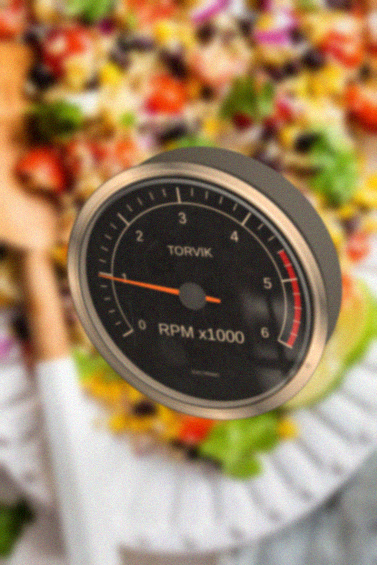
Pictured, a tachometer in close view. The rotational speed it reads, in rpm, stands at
1000 rpm
